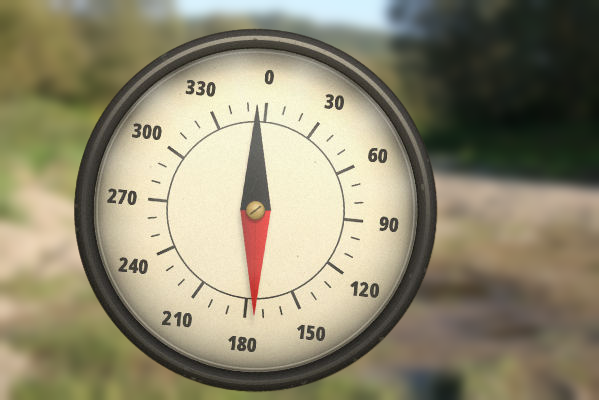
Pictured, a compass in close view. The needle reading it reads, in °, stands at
175 °
